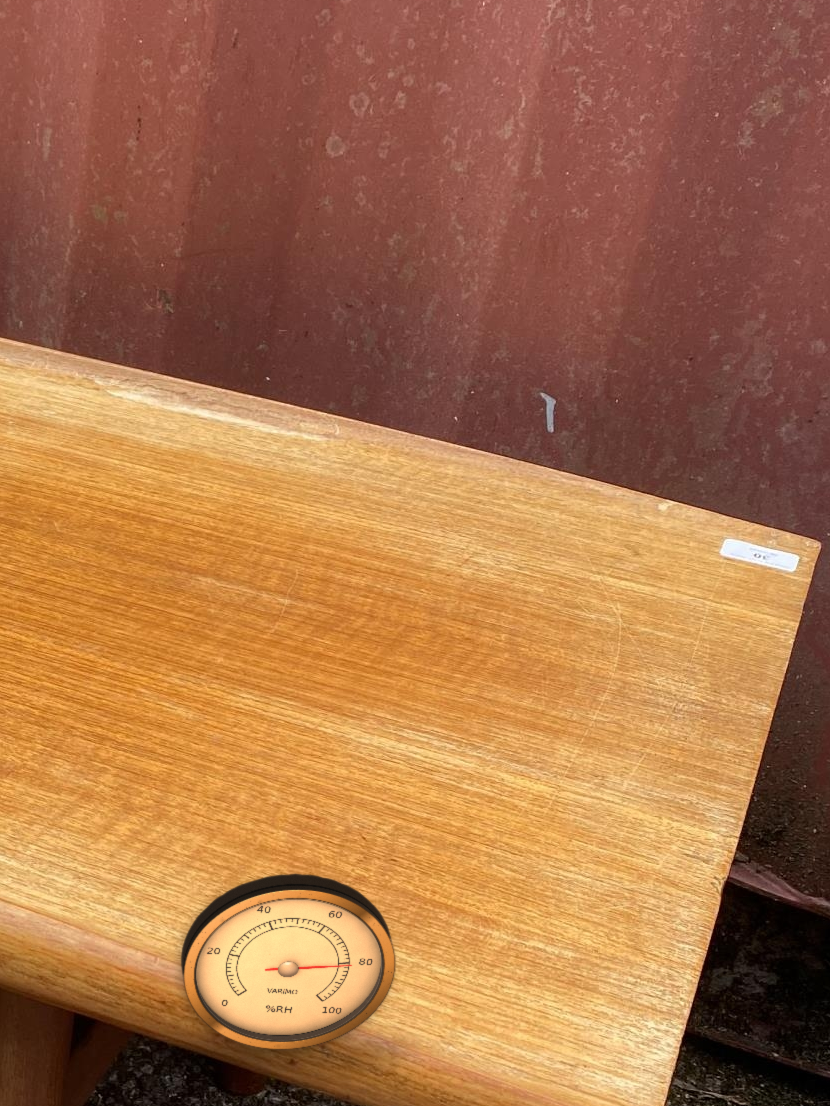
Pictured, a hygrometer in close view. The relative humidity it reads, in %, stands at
80 %
